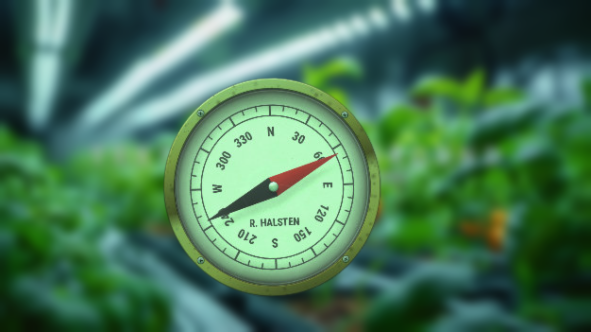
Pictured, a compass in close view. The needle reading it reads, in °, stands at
65 °
